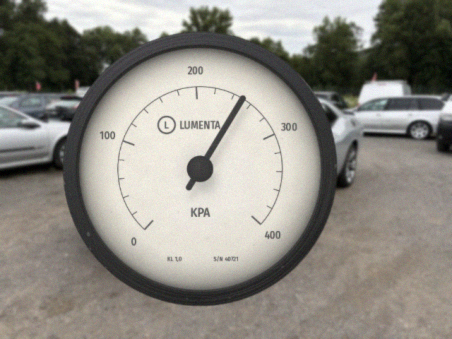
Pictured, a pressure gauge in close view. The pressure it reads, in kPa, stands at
250 kPa
